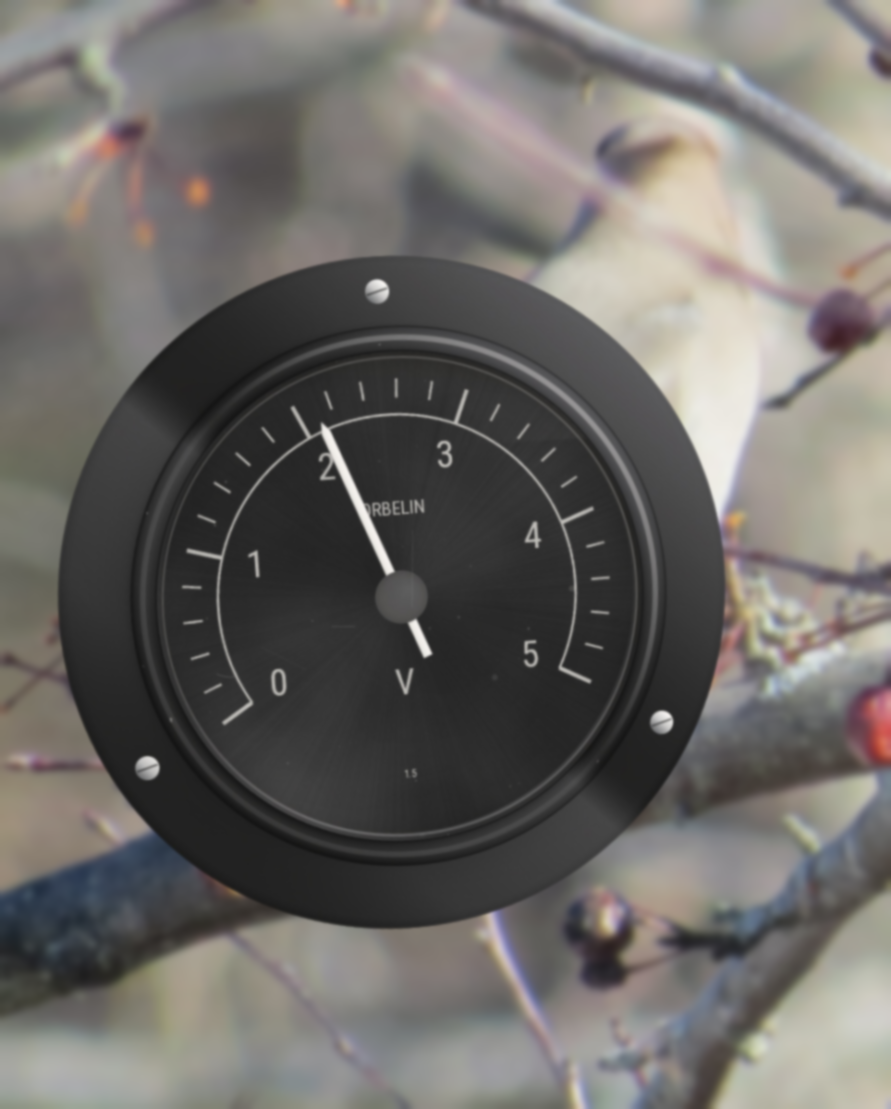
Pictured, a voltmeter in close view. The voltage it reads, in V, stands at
2.1 V
